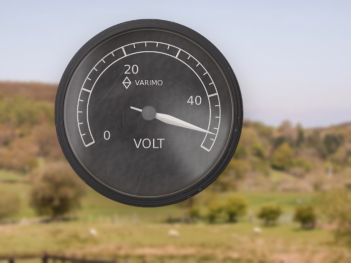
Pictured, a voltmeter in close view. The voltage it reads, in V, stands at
47 V
